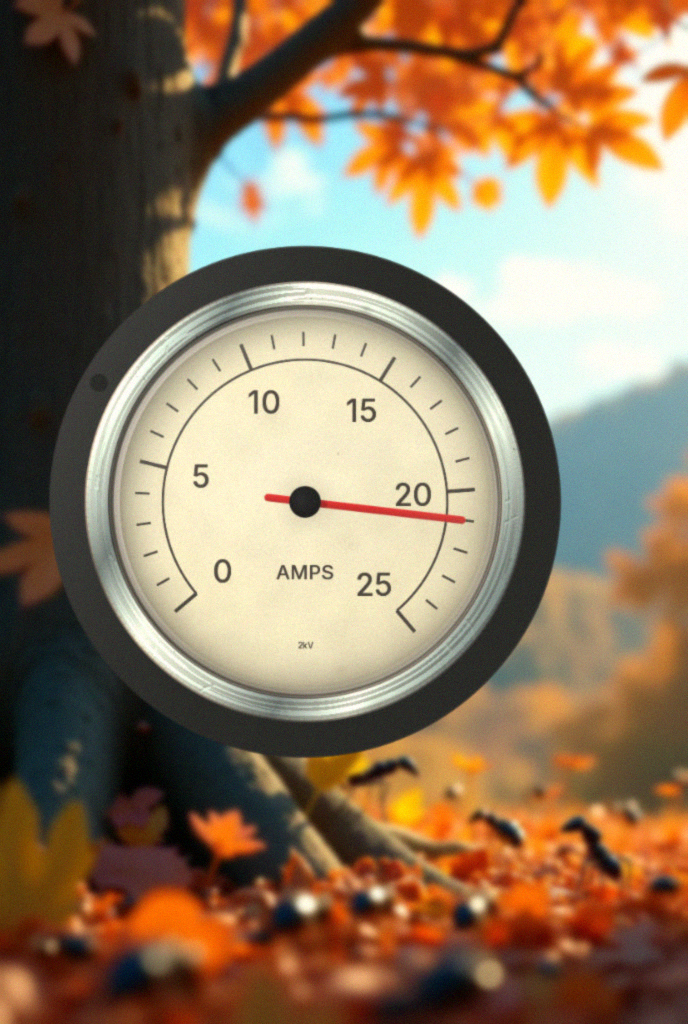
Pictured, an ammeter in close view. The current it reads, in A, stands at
21 A
